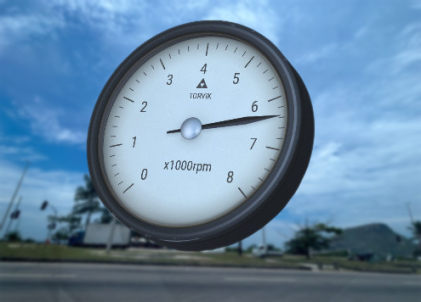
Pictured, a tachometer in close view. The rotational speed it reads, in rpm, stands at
6400 rpm
